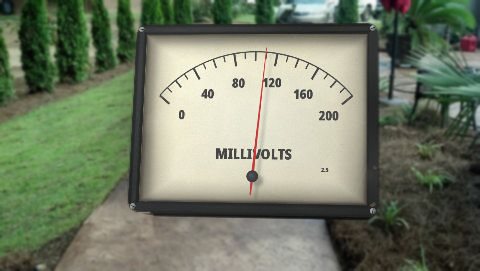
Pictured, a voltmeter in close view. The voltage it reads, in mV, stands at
110 mV
